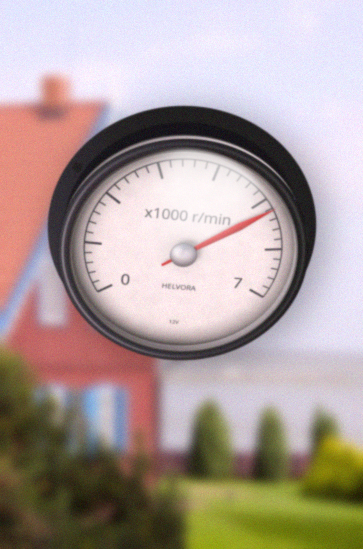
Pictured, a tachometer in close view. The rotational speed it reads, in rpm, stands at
5200 rpm
